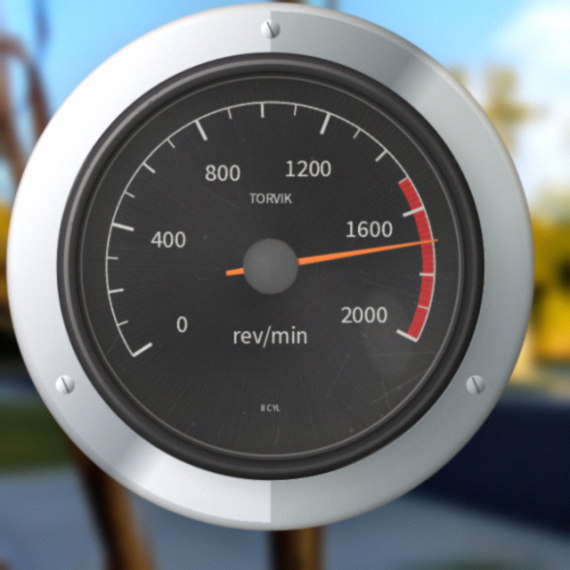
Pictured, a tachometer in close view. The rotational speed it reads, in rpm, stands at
1700 rpm
